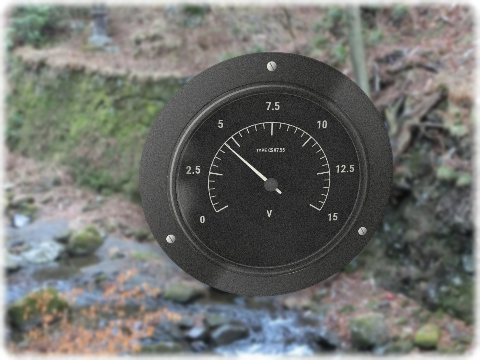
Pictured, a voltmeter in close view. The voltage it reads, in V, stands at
4.5 V
